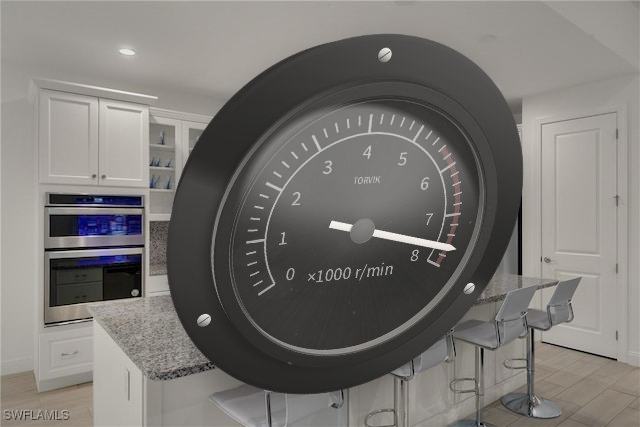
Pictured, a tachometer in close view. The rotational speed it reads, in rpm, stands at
7600 rpm
